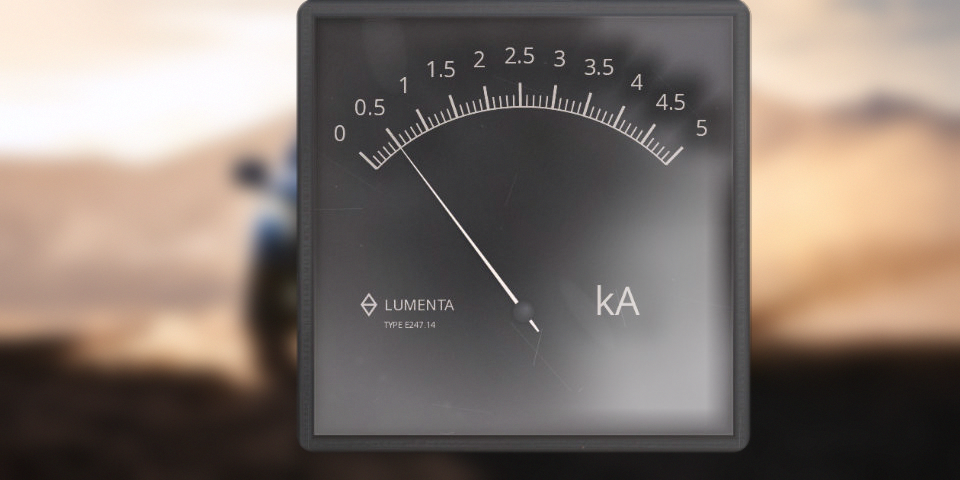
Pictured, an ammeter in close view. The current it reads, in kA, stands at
0.5 kA
